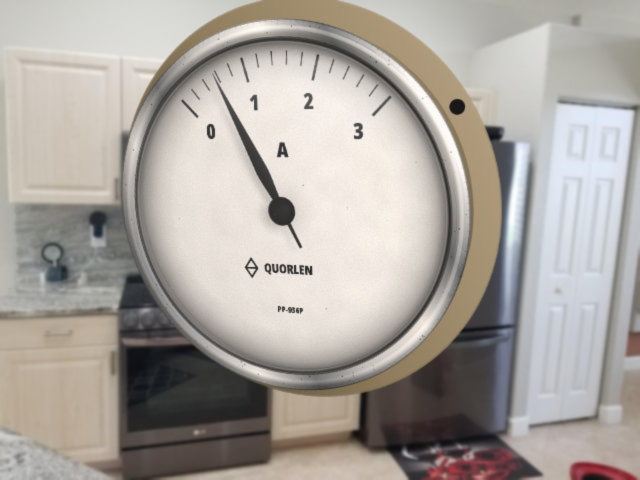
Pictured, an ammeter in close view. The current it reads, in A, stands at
0.6 A
